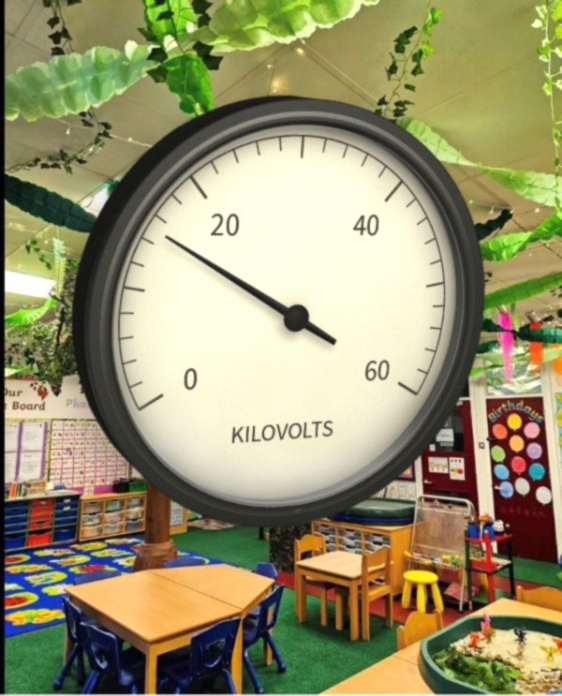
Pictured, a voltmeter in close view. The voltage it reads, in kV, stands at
15 kV
